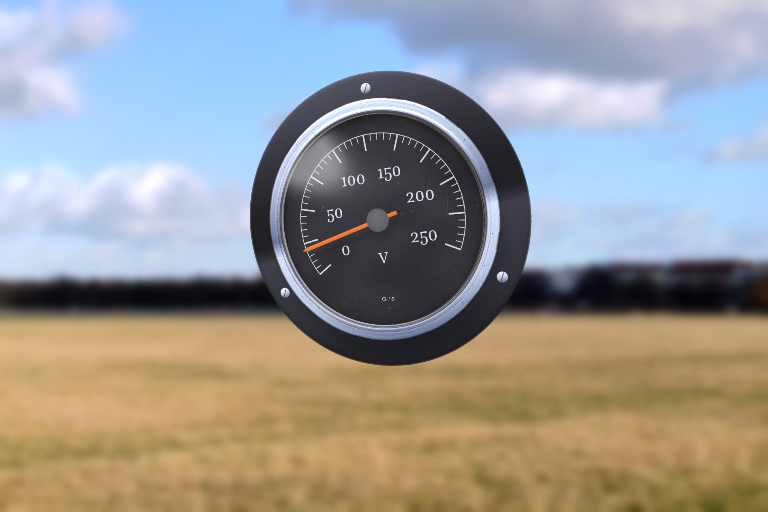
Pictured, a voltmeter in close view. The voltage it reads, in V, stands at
20 V
